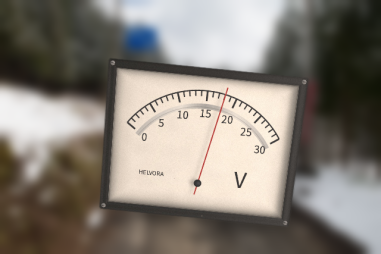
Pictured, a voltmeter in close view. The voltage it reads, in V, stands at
18 V
